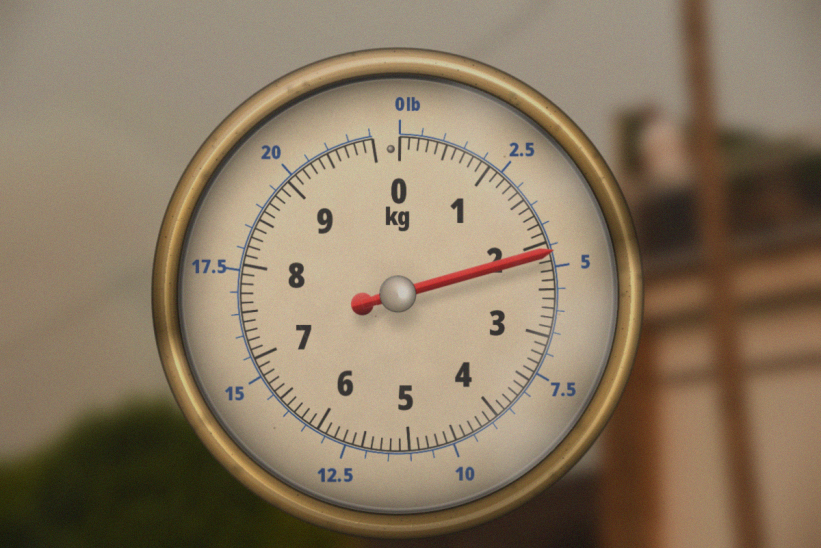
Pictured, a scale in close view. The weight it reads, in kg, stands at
2.1 kg
